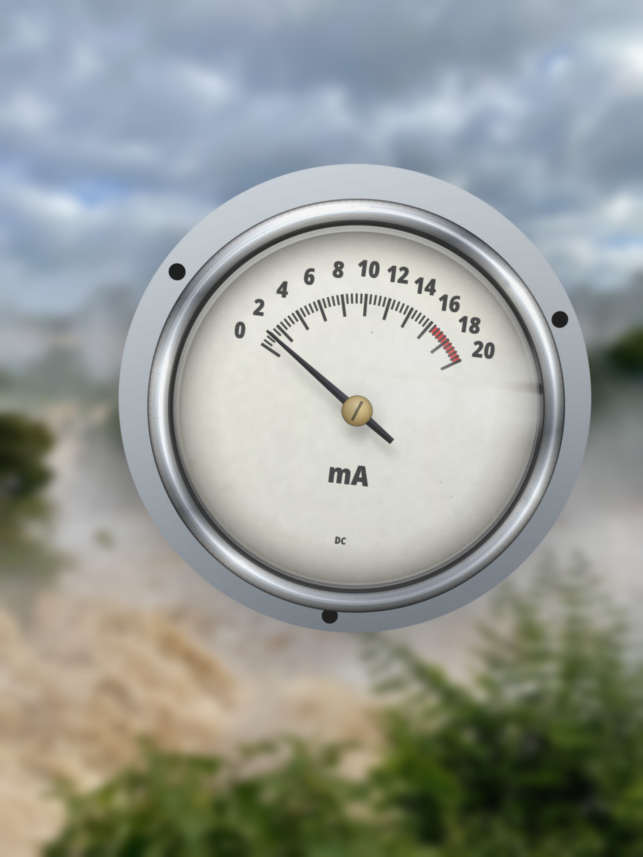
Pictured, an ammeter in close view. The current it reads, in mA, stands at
1.2 mA
